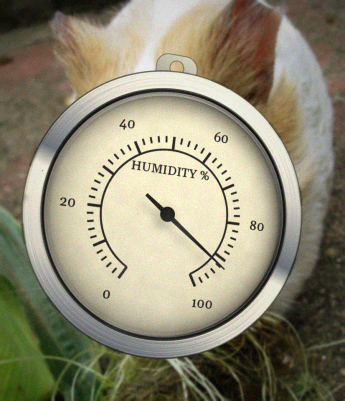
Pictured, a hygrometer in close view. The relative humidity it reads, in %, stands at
92 %
